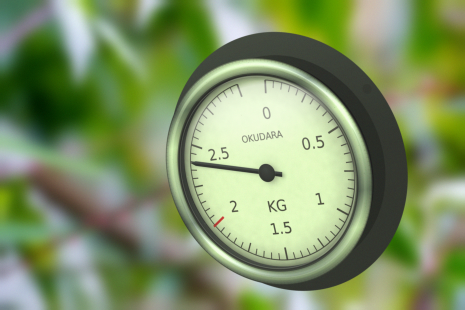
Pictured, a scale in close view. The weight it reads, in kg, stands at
2.4 kg
